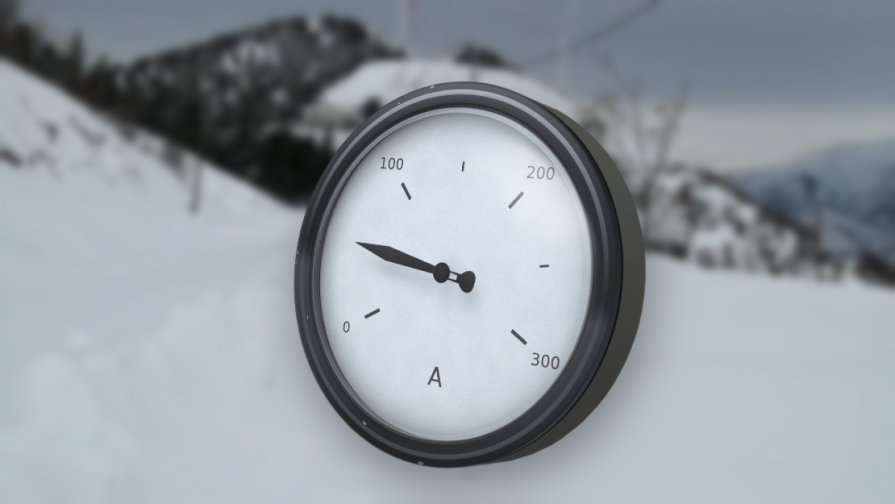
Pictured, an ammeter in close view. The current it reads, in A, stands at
50 A
